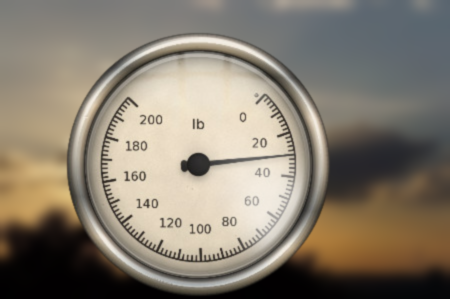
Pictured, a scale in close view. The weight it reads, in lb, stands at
30 lb
